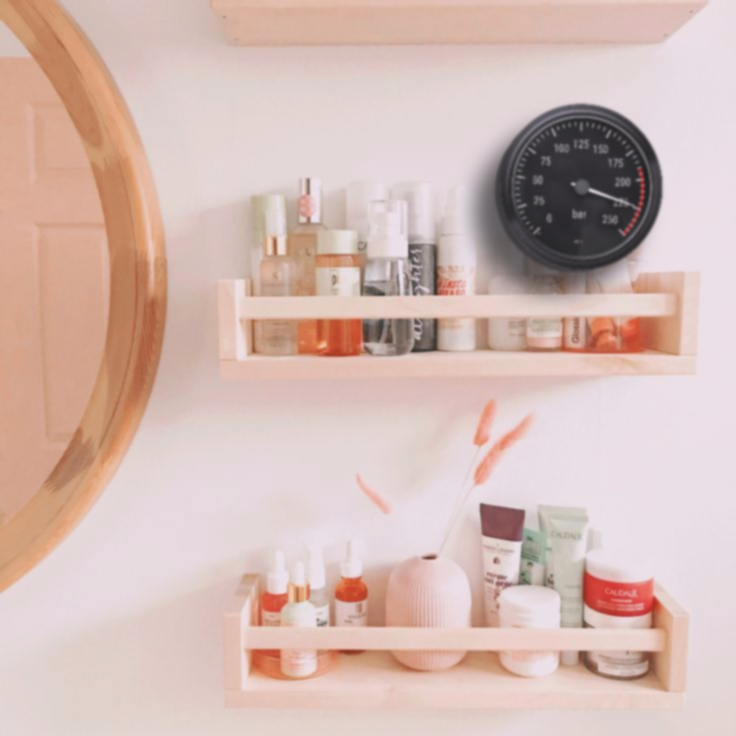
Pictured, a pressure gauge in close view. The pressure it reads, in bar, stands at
225 bar
